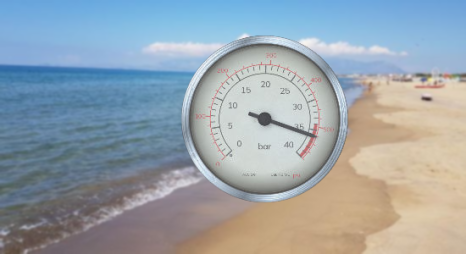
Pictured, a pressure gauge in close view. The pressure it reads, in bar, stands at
36 bar
